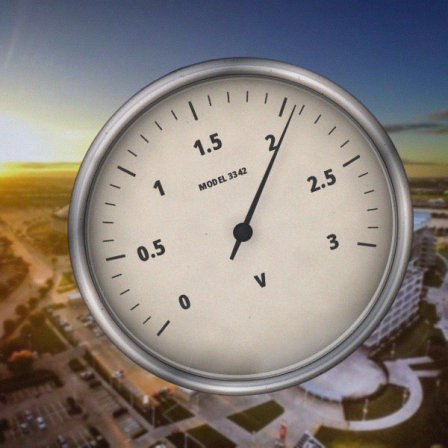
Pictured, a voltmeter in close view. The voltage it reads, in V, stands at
2.05 V
